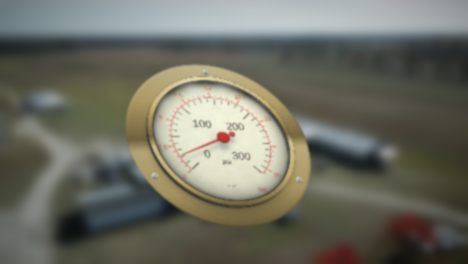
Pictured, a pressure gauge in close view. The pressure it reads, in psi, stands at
20 psi
